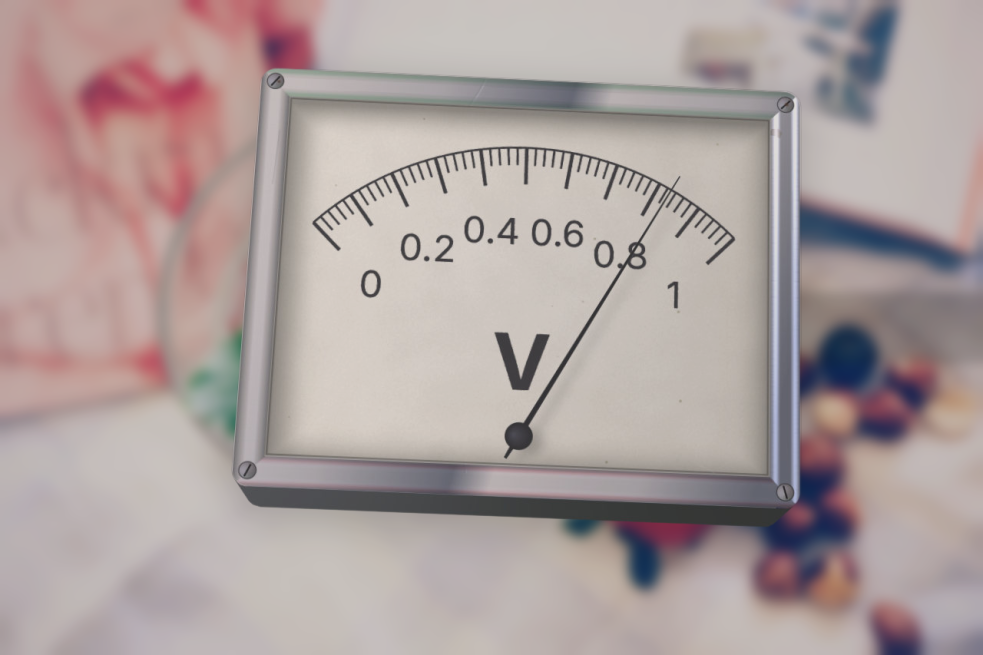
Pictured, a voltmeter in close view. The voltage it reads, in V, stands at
0.83 V
